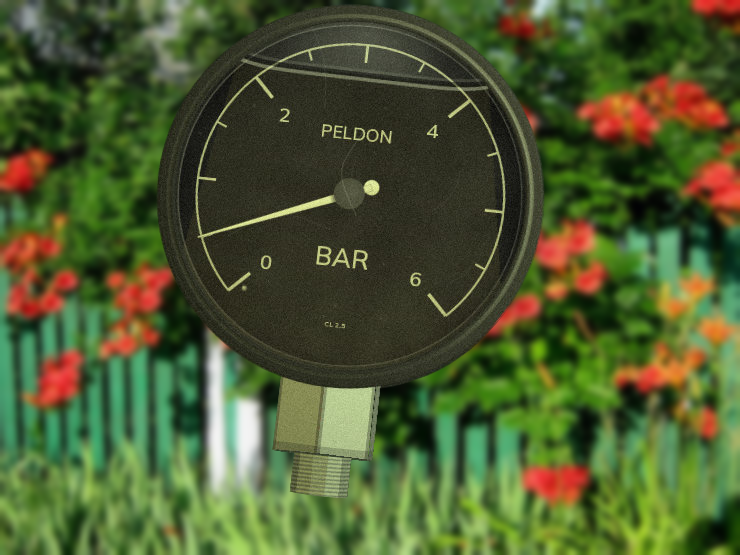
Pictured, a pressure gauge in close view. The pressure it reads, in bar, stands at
0.5 bar
